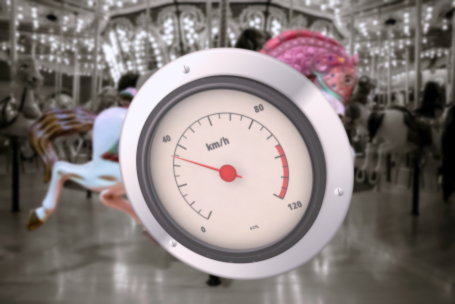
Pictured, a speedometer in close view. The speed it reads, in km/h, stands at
35 km/h
